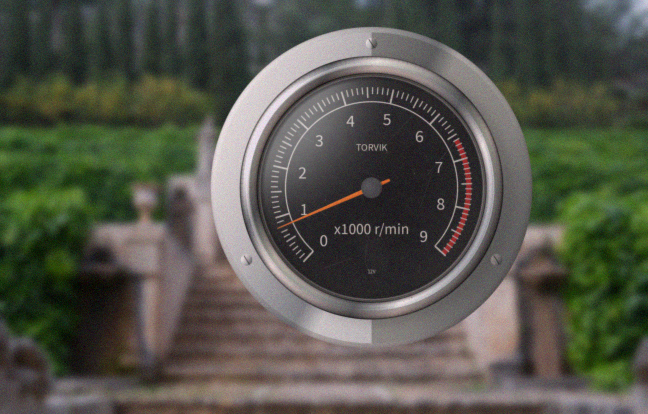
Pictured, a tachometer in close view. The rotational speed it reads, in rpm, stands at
800 rpm
